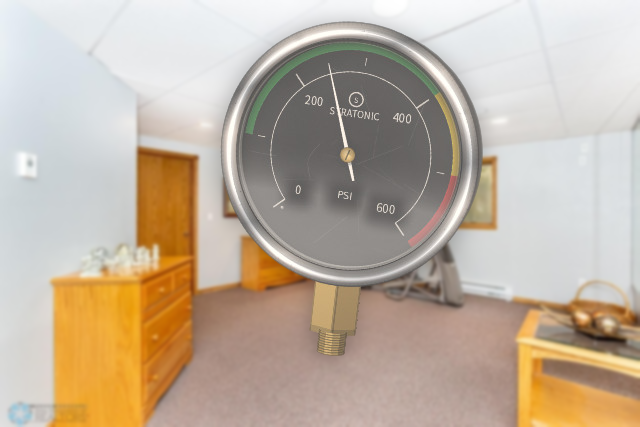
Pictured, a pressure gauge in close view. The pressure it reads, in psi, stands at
250 psi
